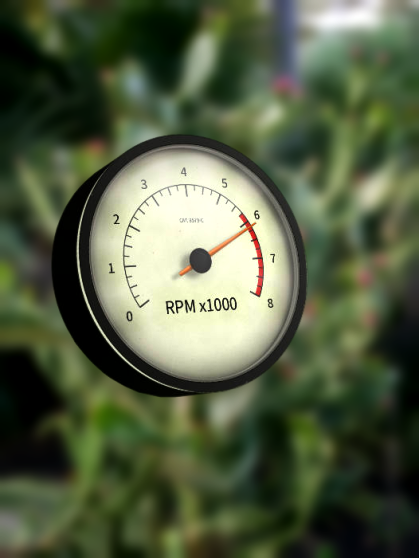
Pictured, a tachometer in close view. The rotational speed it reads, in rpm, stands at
6125 rpm
